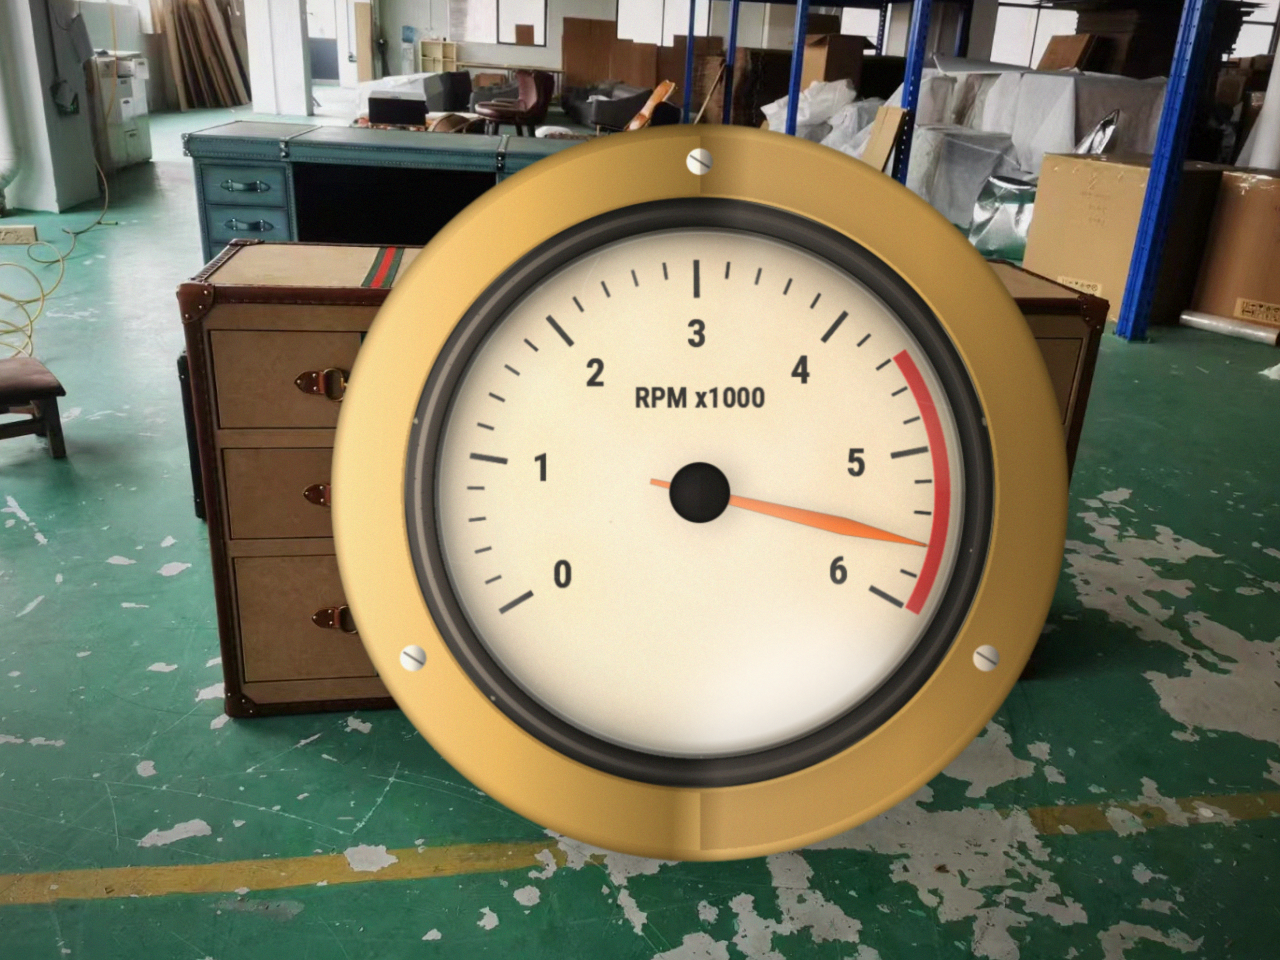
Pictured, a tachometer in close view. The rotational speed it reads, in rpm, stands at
5600 rpm
